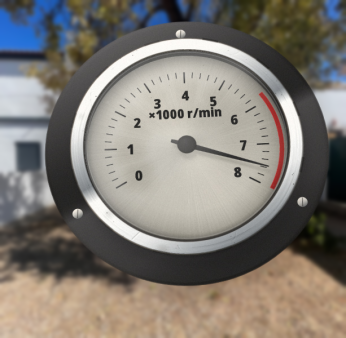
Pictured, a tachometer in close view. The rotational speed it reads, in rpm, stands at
7600 rpm
